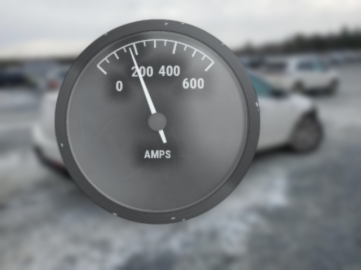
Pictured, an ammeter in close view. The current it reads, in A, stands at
175 A
